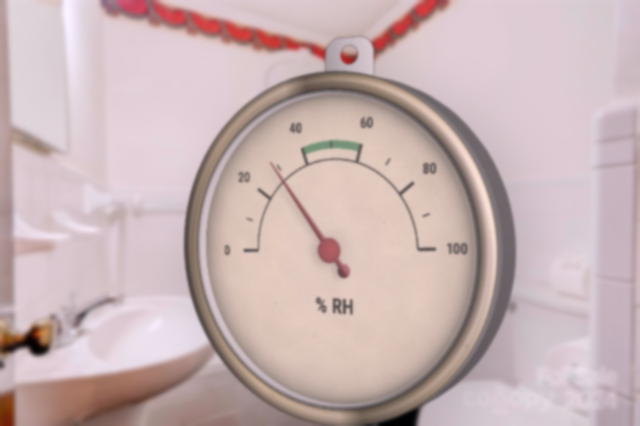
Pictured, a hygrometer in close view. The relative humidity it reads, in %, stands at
30 %
